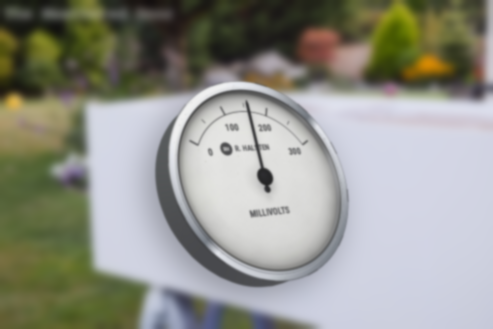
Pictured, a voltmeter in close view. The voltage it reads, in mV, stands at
150 mV
